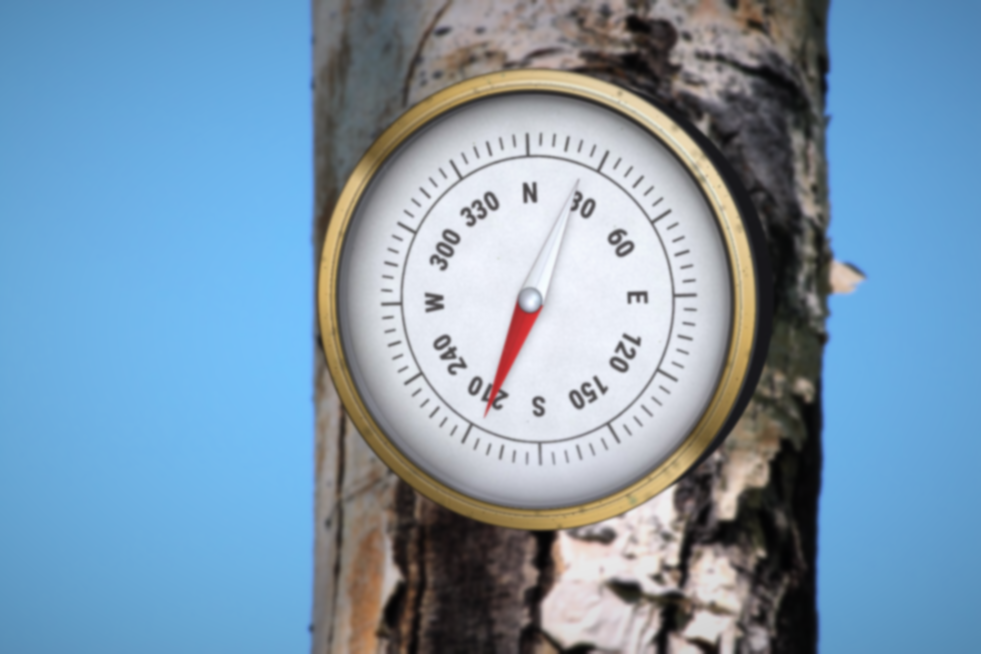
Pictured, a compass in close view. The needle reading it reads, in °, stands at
205 °
